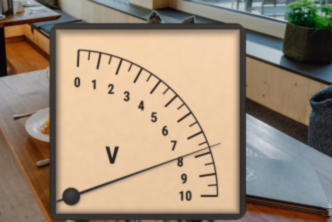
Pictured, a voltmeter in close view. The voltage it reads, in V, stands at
7.75 V
